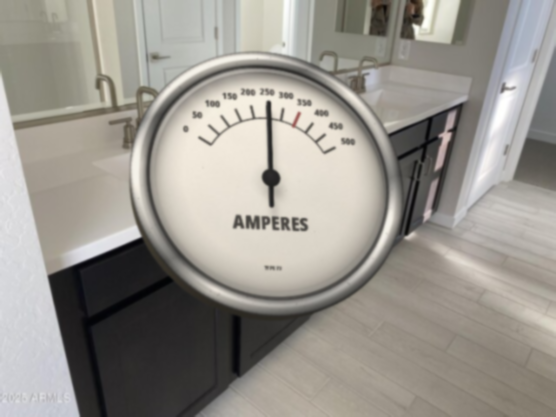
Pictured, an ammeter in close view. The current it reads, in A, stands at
250 A
